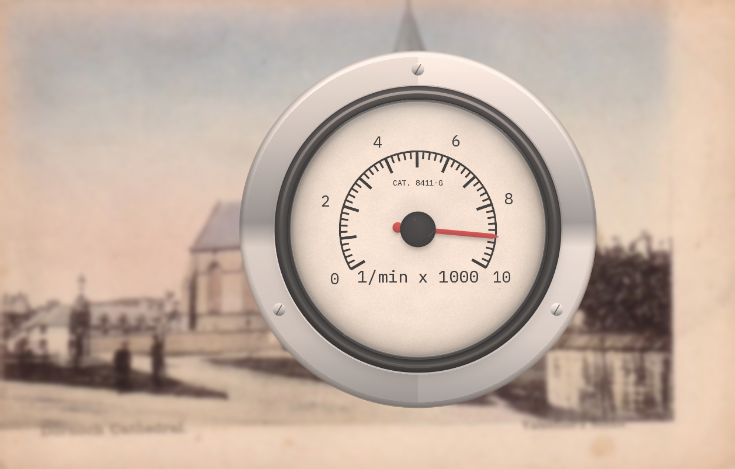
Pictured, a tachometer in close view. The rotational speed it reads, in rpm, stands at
9000 rpm
